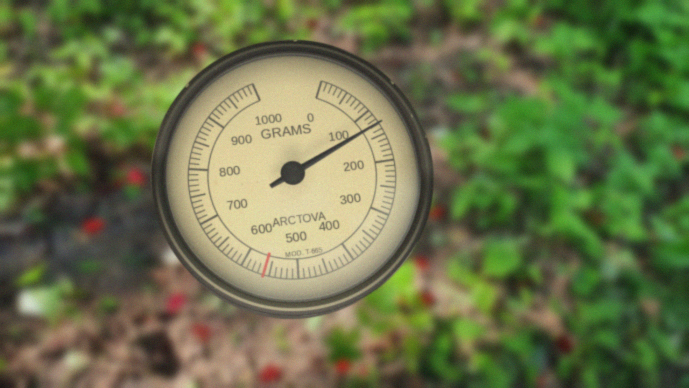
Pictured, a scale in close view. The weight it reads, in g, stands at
130 g
